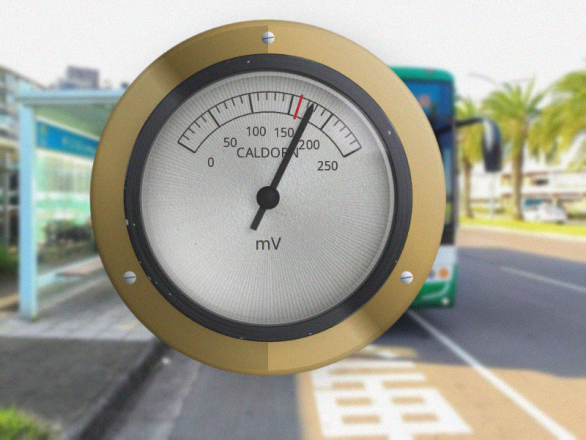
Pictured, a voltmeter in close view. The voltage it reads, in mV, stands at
175 mV
